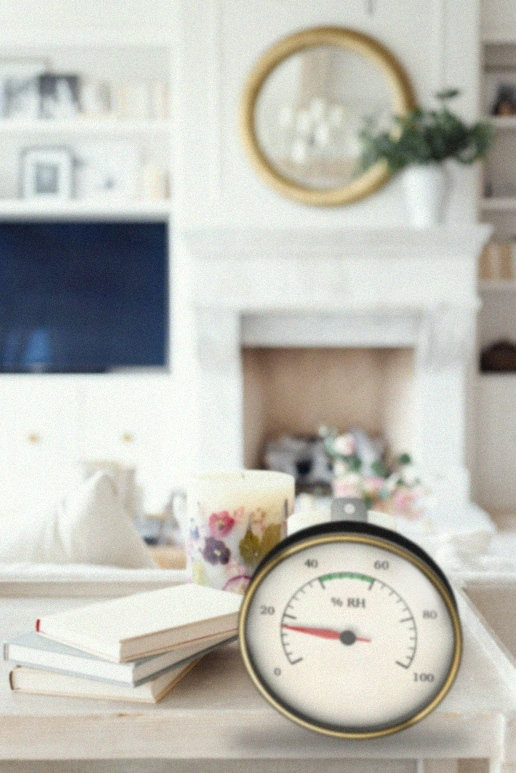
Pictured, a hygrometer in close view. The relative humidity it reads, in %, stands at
16 %
